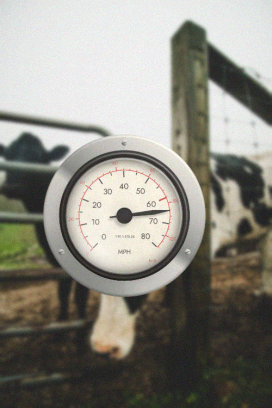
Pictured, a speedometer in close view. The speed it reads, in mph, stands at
65 mph
